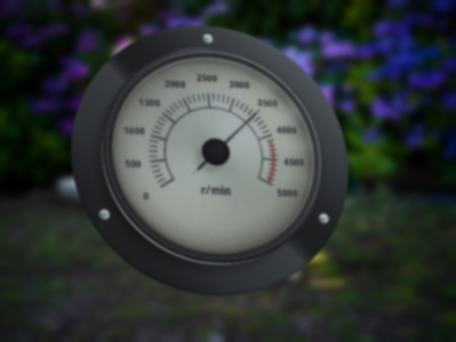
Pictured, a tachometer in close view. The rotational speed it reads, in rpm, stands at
3500 rpm
